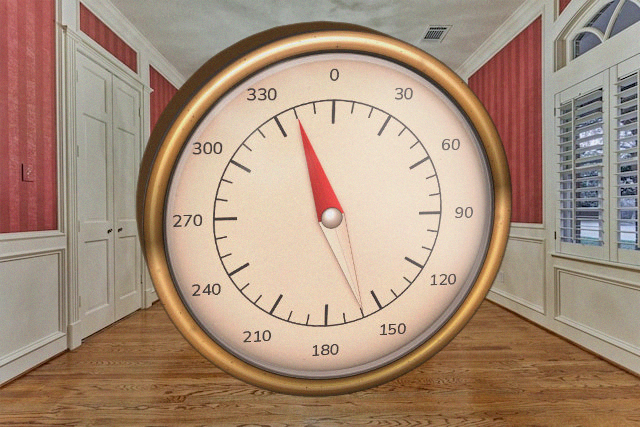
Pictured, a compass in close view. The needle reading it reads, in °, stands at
340 °
